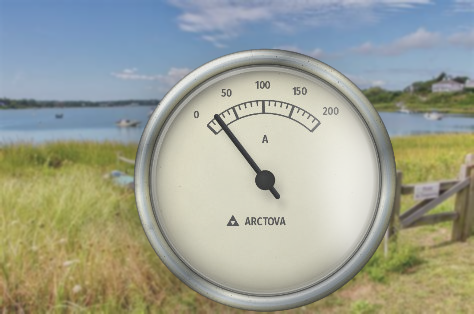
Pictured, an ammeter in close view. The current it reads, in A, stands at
20 A
